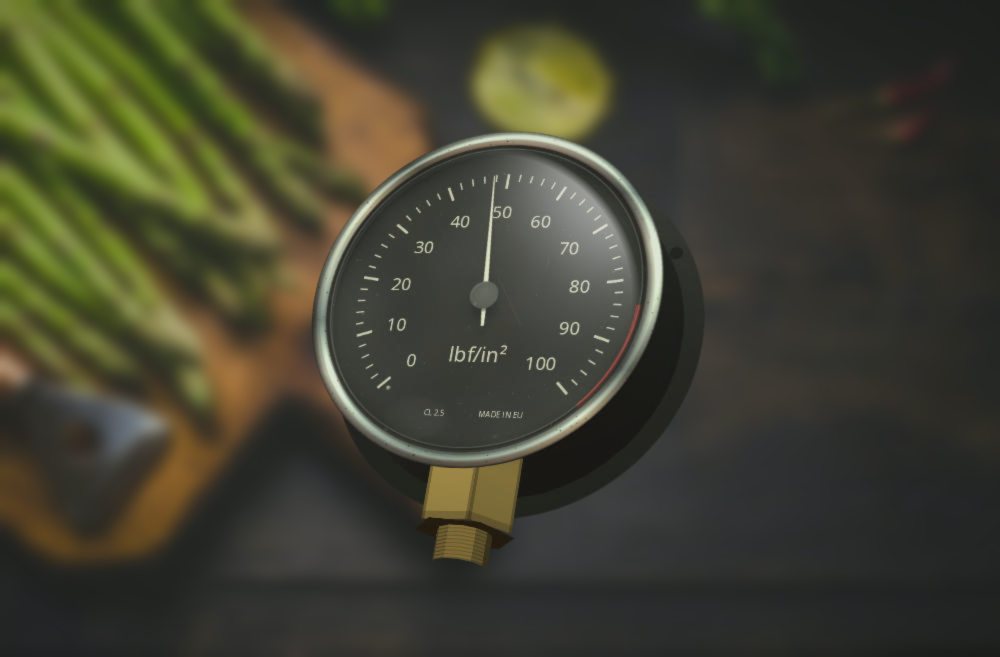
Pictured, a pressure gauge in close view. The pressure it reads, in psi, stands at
48 psi
